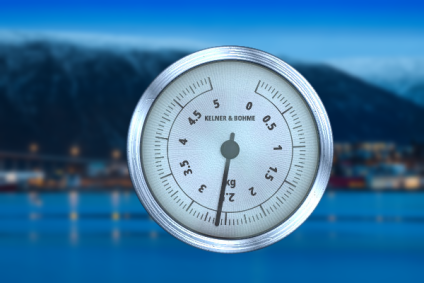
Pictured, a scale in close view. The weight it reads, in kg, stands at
2.6 kg
